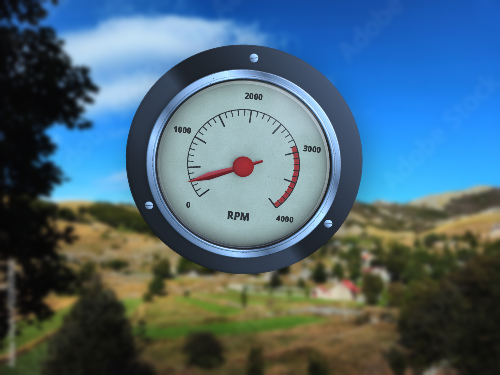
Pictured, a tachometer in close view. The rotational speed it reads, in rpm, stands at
300 rpm
